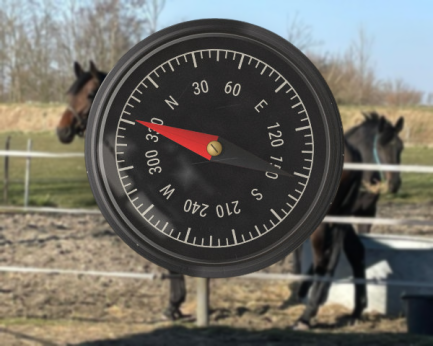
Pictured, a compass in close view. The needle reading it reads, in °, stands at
332.5 °
